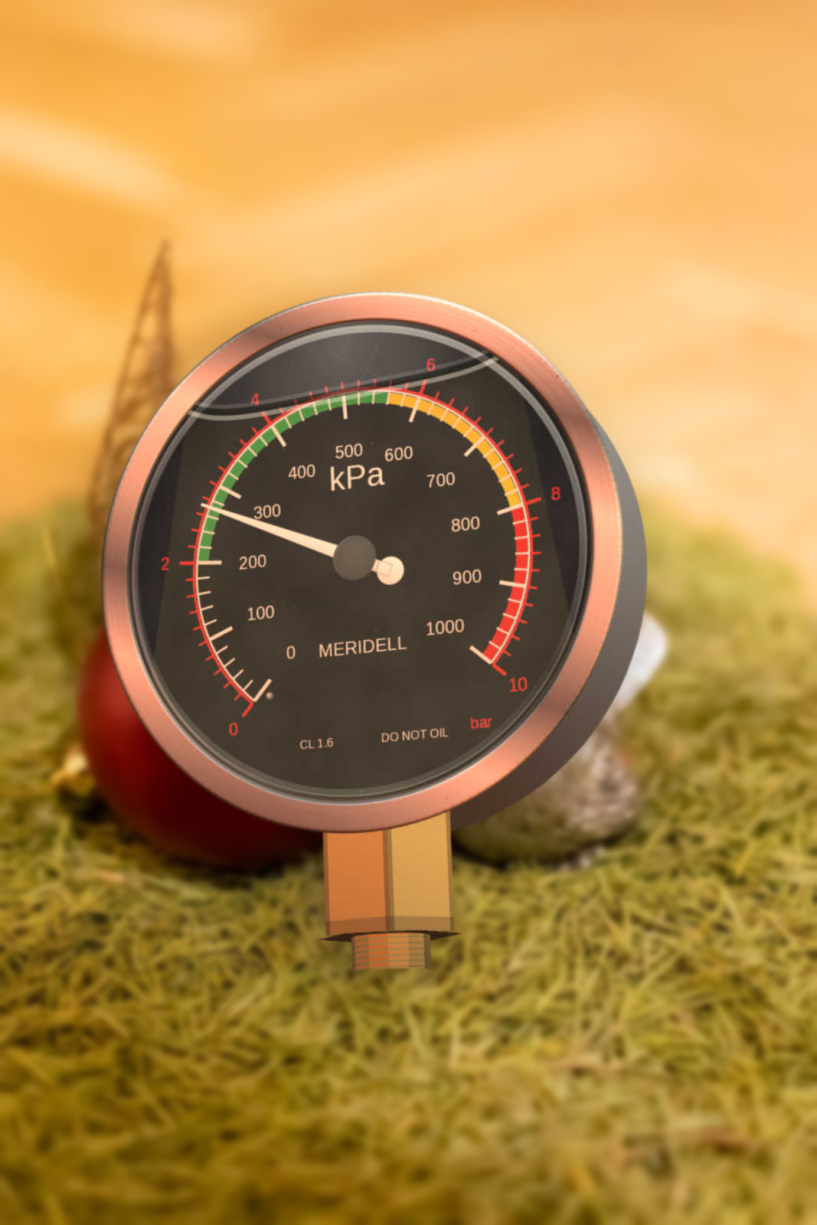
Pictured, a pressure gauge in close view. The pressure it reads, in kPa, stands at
270 kPa
